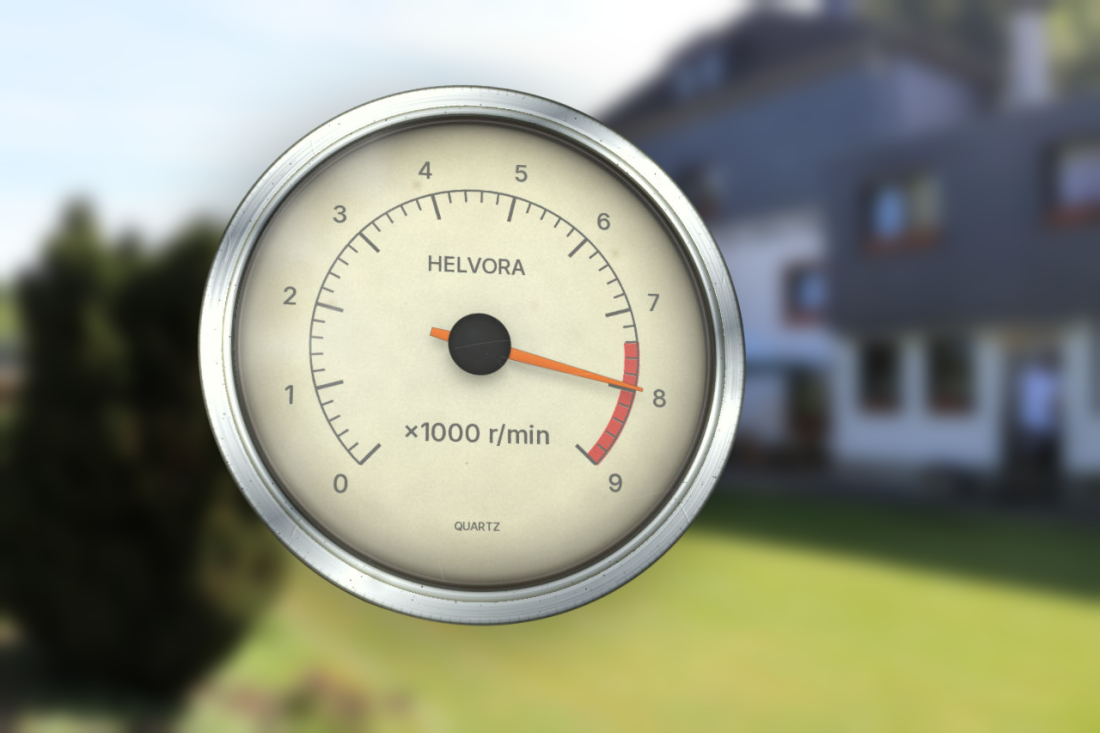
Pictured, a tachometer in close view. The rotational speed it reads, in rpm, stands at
8000 rpm
